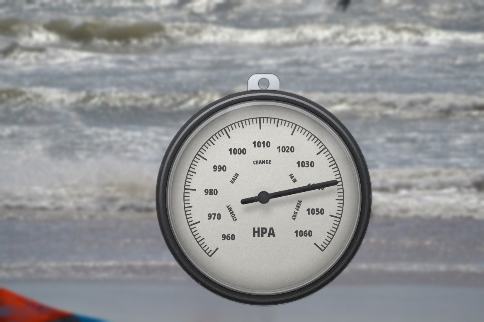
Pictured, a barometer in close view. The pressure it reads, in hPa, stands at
1040 hPa
